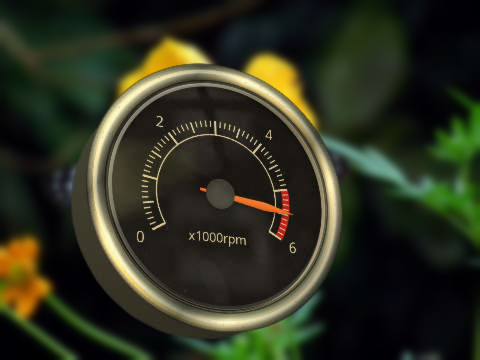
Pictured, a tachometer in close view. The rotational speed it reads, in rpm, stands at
5500 rpm
